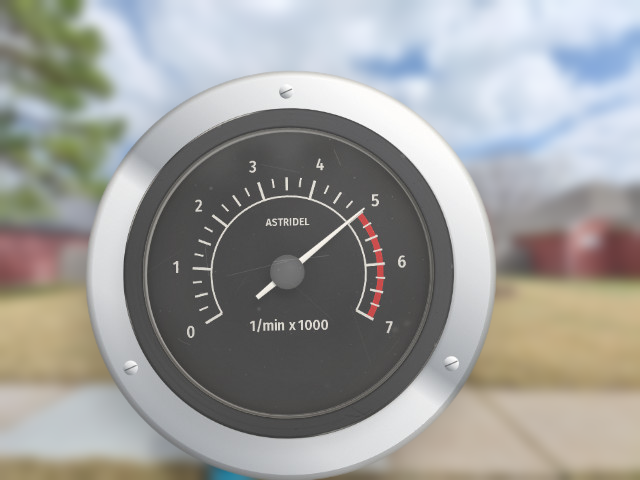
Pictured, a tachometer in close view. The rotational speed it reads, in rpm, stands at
5000 rpm
